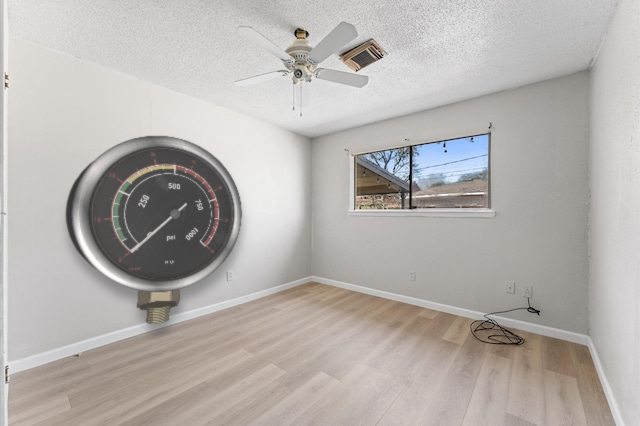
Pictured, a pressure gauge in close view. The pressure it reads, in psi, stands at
0 psi
